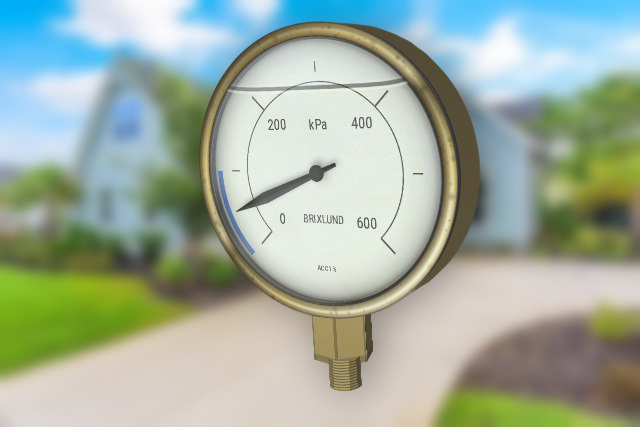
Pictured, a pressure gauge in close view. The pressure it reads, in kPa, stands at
50 kPa
